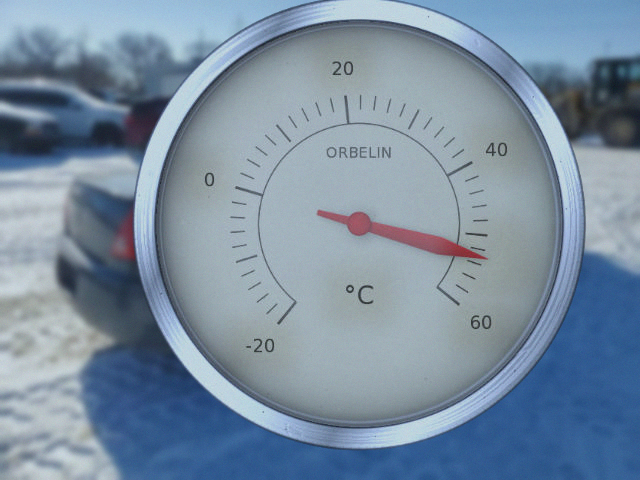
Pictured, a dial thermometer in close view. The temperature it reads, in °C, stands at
53 °C
